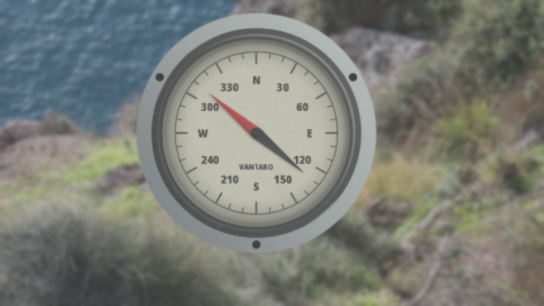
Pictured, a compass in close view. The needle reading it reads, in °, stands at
310 °
